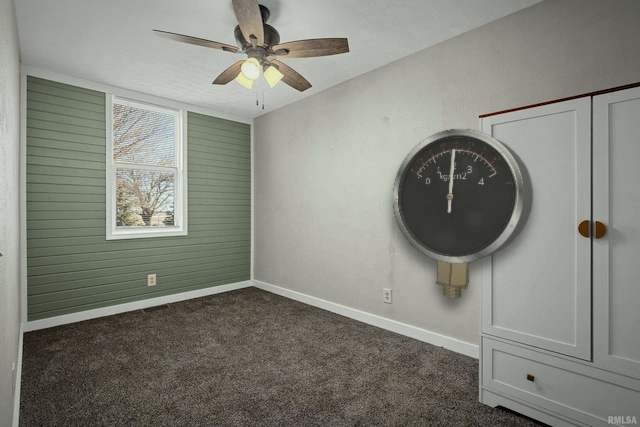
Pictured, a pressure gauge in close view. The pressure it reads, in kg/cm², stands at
2 kg/cm²
